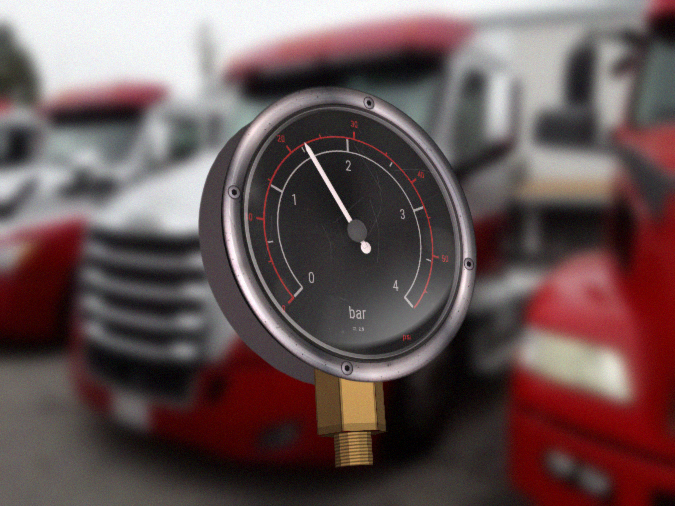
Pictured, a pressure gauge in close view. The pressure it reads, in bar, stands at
1.5 bar
